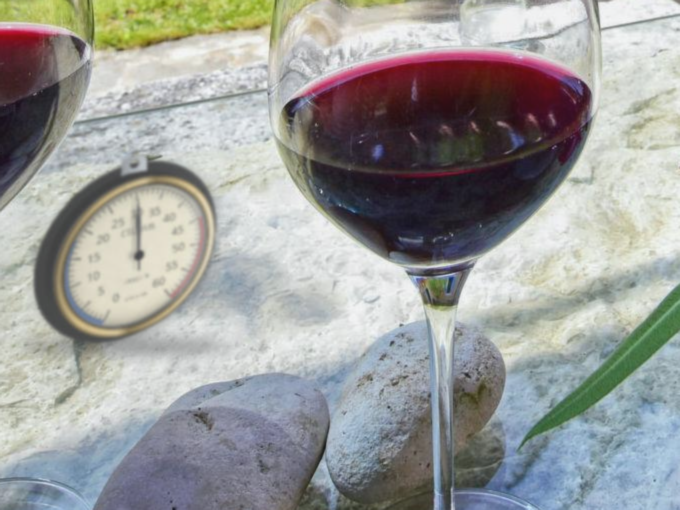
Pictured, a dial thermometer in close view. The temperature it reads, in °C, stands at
30 °C
